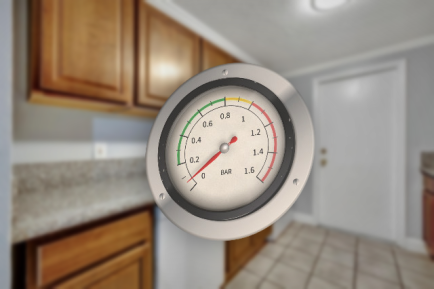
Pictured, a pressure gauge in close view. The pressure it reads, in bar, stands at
0.05 bar
